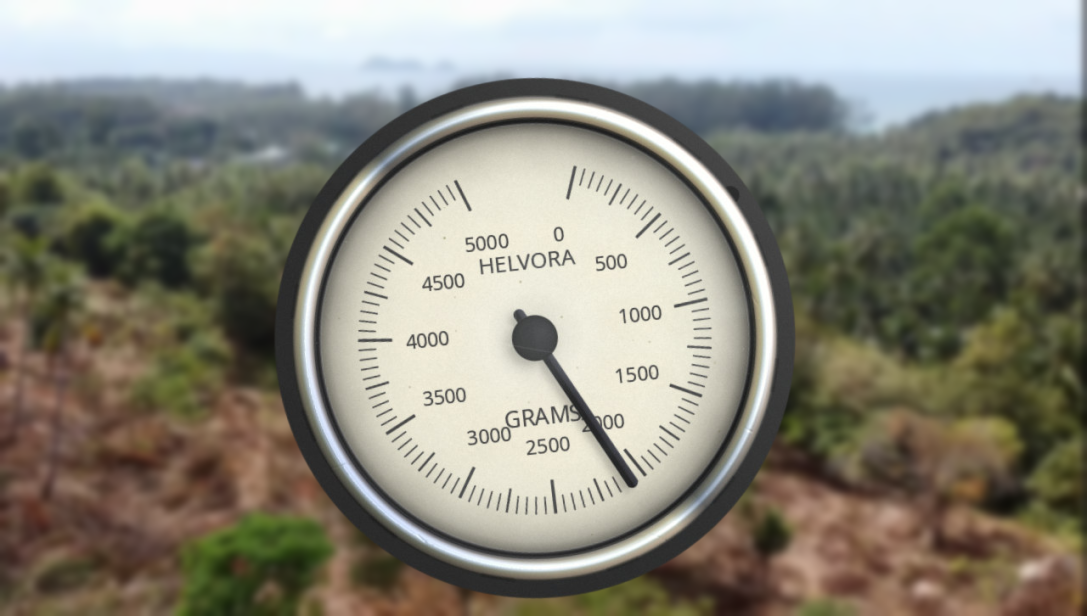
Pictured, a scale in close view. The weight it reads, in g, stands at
2075 g
